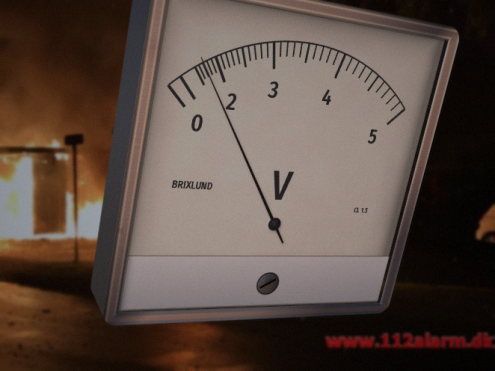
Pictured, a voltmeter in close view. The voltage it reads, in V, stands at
1.7 V
